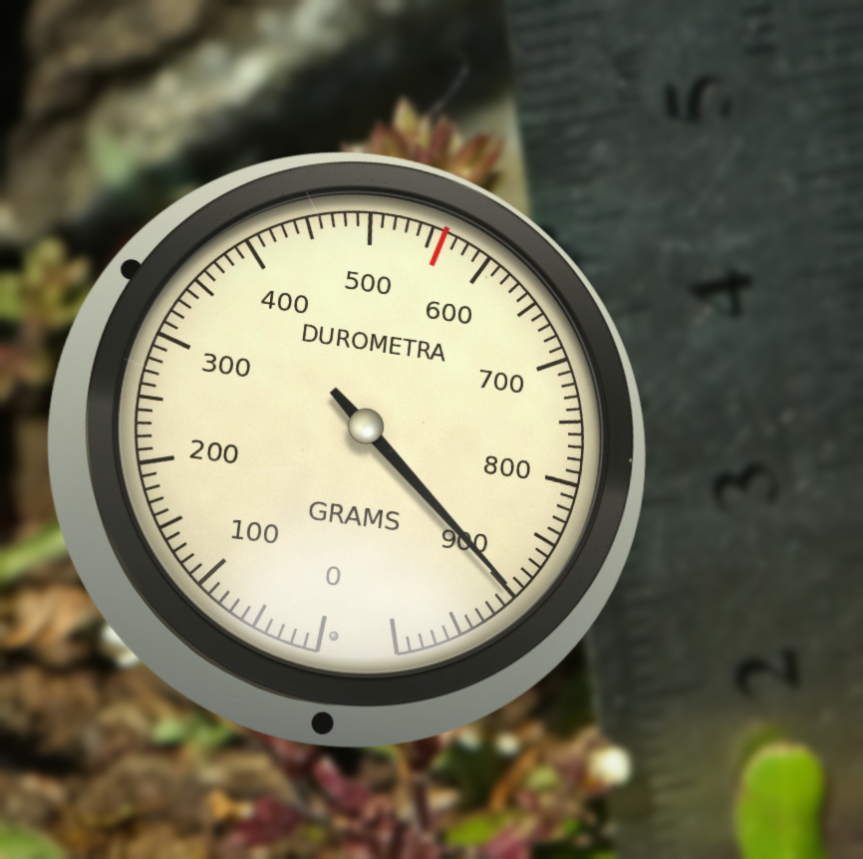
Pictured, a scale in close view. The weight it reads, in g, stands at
900 g
